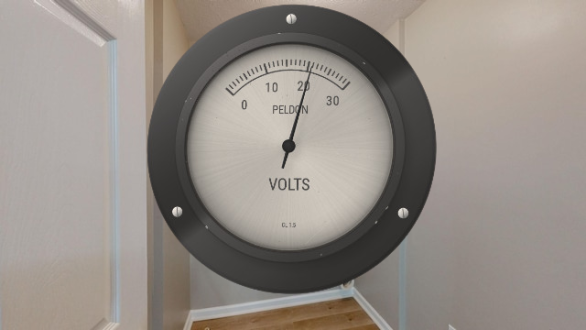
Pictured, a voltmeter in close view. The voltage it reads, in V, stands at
21 V
